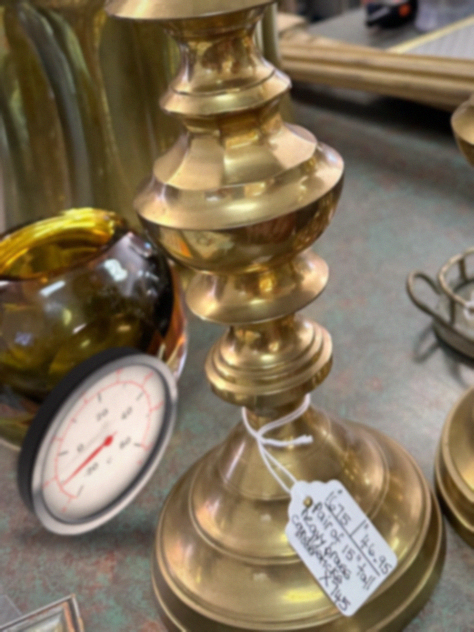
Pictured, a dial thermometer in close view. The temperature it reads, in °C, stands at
-10 °C
